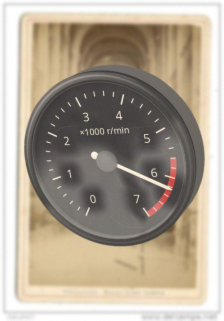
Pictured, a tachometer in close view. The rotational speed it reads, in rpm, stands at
6200 rpm
